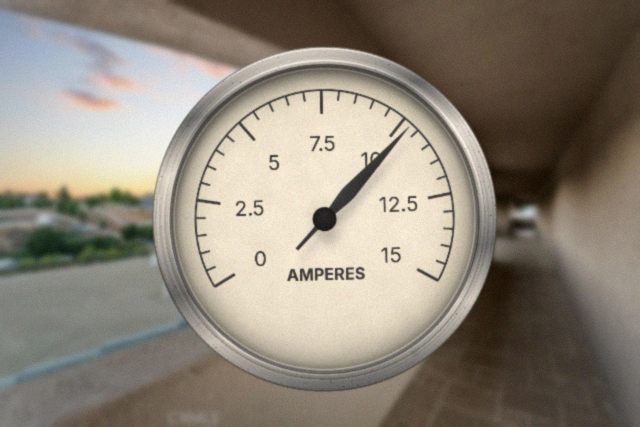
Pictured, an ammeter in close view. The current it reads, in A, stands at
10.25 A
